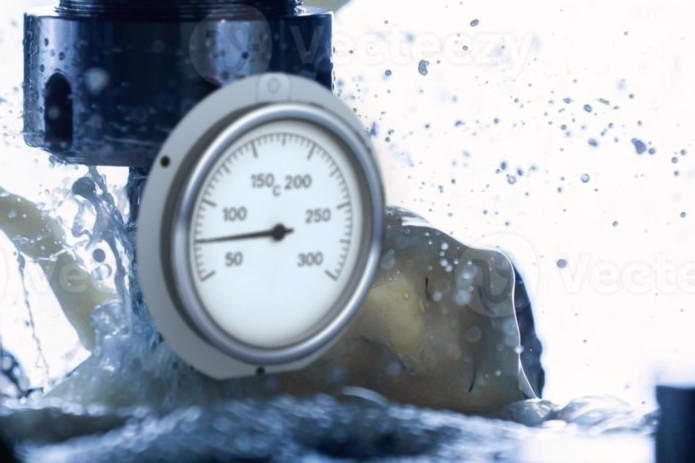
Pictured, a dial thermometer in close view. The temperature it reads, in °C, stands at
75 °C
